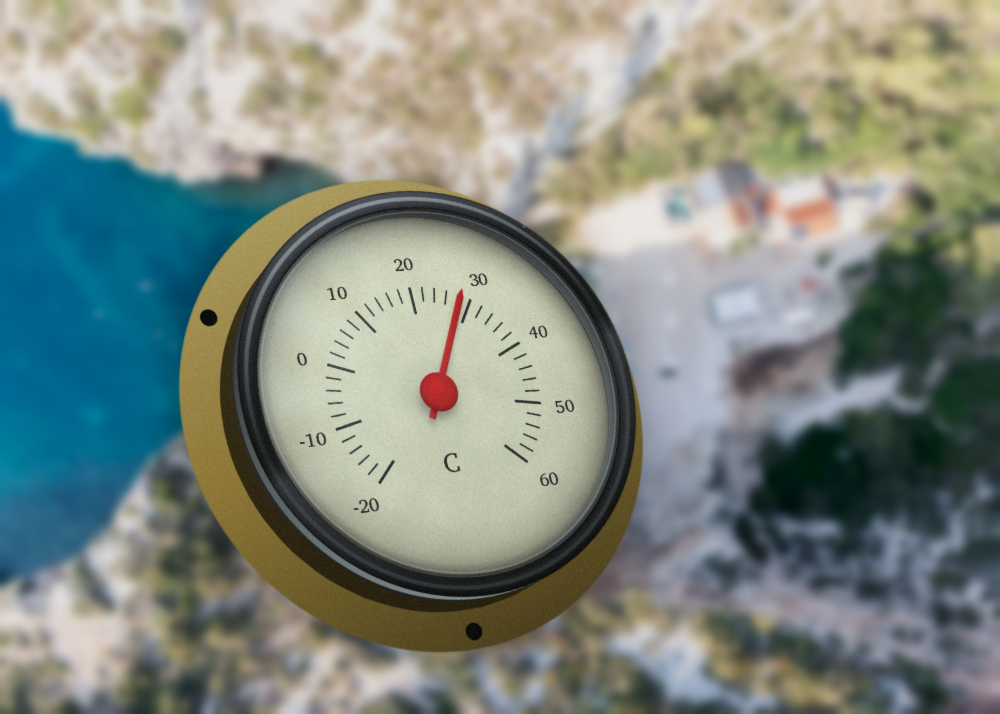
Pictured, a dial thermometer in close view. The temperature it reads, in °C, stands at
28 °C
